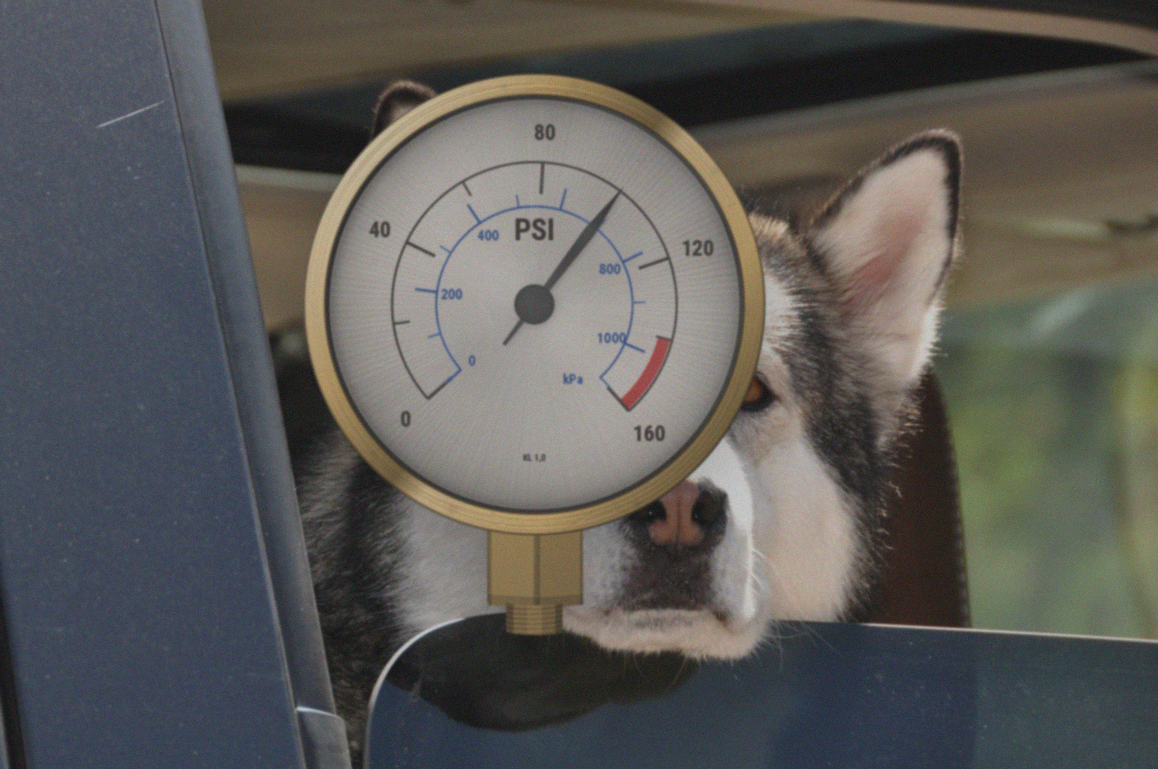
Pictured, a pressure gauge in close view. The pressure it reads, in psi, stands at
100 psi
